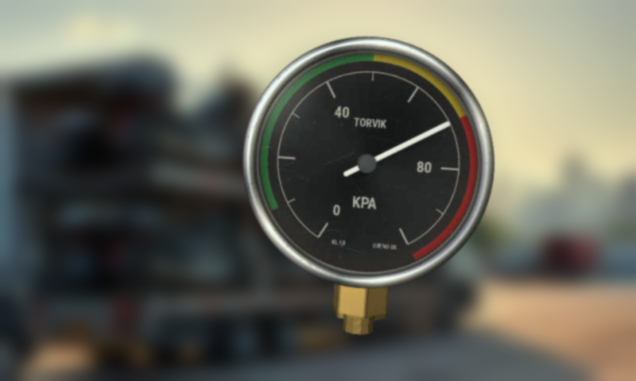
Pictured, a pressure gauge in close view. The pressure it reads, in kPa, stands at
70 kPa
